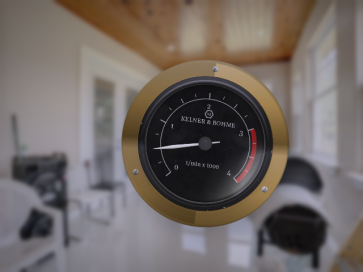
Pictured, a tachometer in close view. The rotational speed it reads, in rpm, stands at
500 rpm
